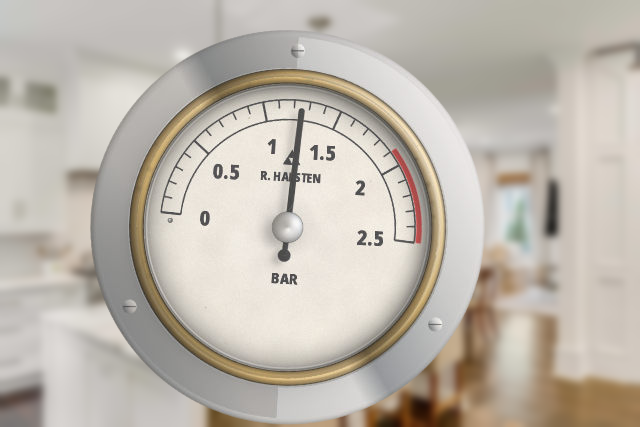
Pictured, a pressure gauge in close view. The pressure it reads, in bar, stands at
1.25 bar
